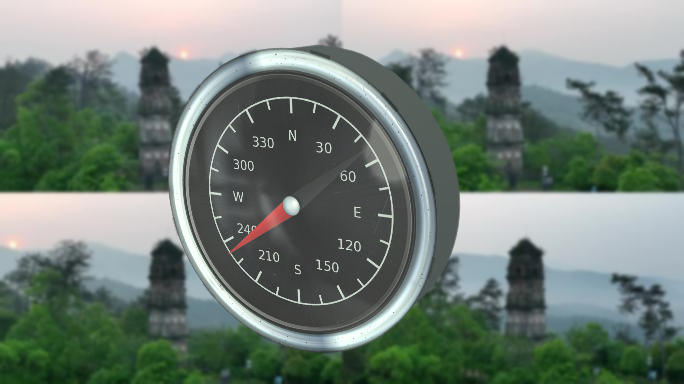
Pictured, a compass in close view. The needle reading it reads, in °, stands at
232.5 °
